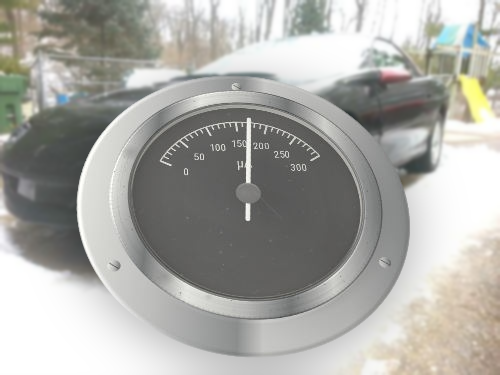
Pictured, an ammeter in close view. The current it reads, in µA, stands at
170 µA
